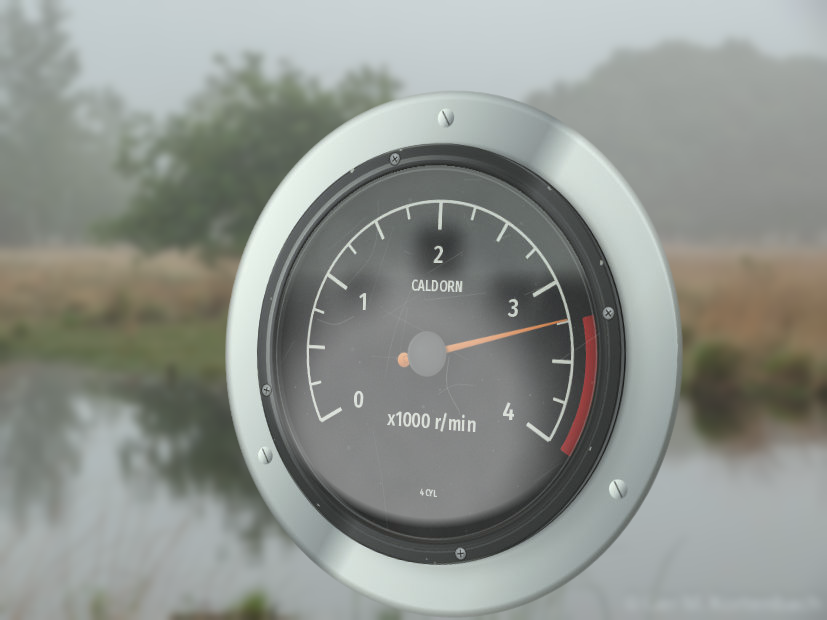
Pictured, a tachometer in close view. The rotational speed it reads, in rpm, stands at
3250 rpm
